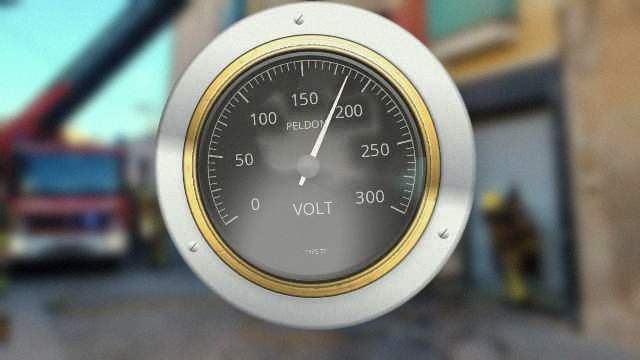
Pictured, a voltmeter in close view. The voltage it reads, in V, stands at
185 V
